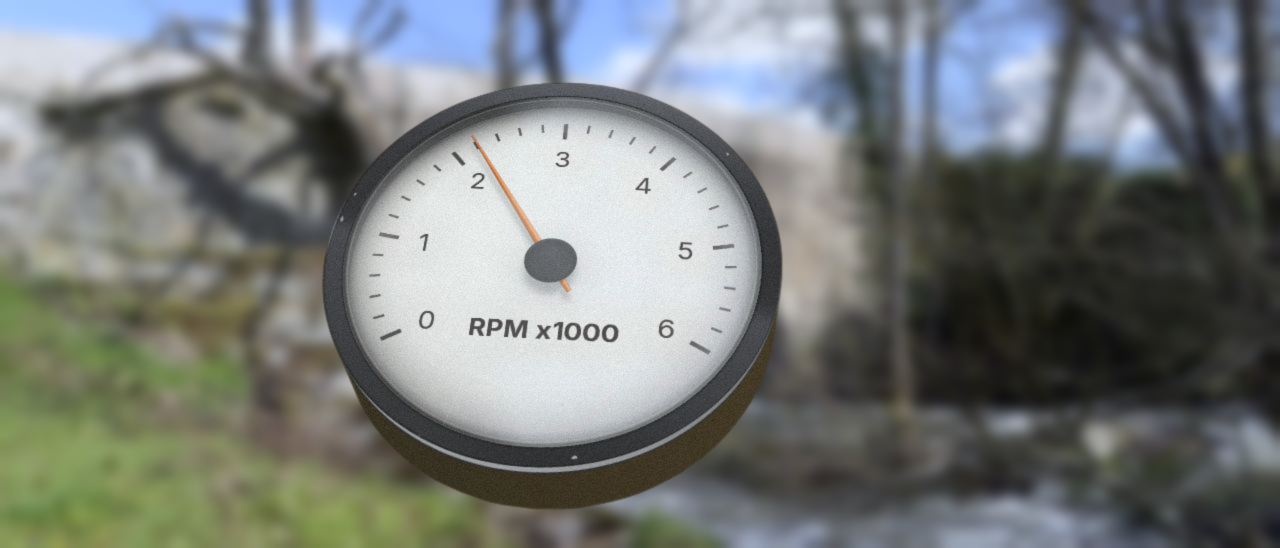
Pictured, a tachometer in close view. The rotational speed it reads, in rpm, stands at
2200 rpm
